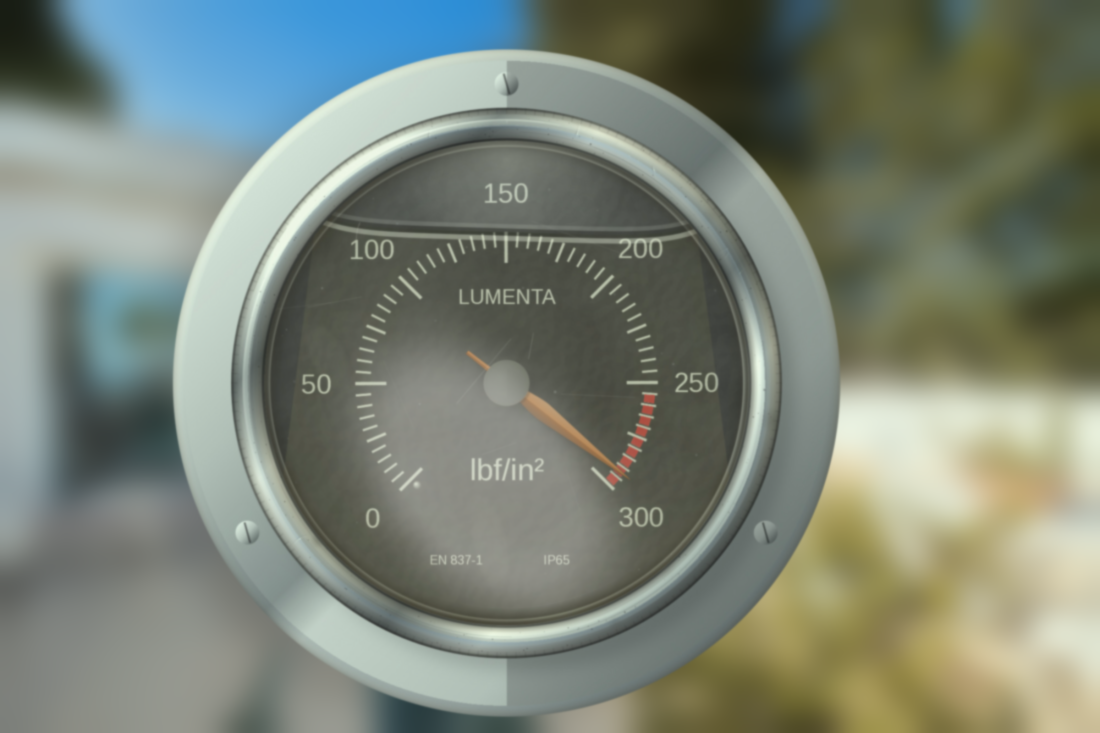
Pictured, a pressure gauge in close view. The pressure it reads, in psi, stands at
292.5 psi
